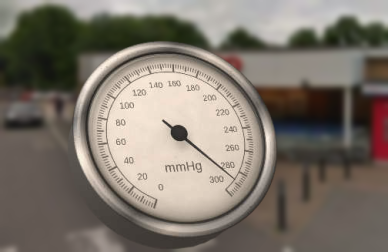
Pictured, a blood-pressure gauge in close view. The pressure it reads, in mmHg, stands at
290 mmHg
